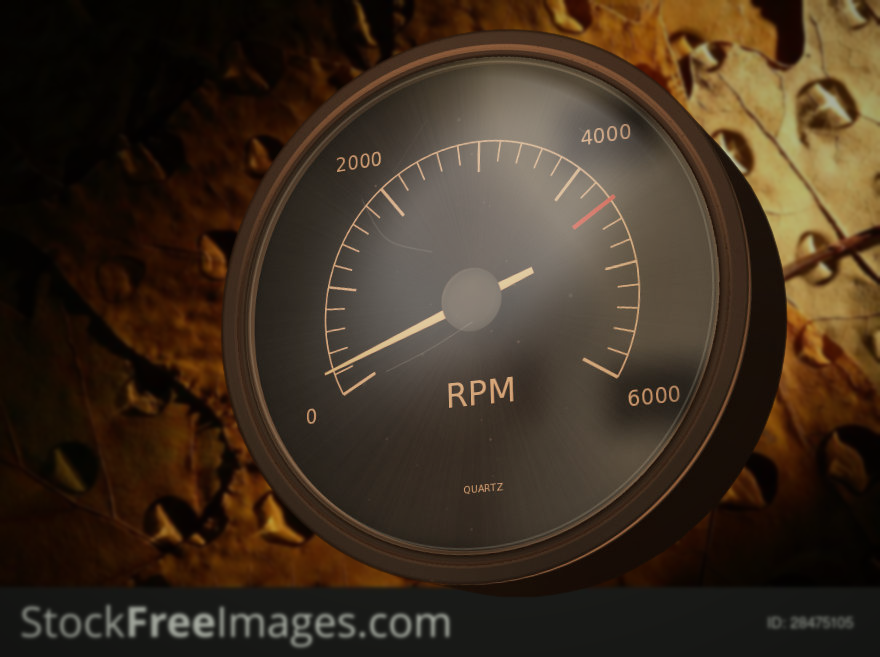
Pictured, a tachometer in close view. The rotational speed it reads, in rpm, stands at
200 rpm
